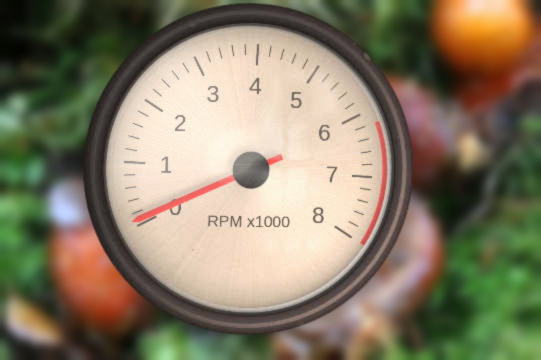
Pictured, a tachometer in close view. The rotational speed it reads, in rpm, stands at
100 rpm
